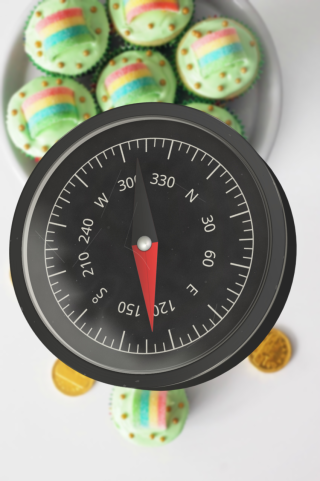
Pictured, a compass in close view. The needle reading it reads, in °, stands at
130 °
